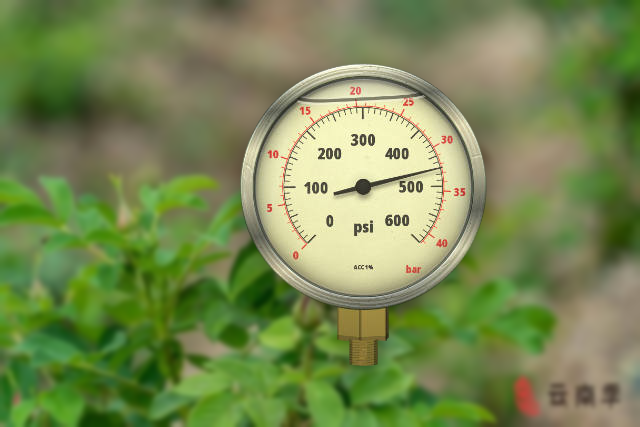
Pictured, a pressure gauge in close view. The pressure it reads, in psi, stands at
470 psi
